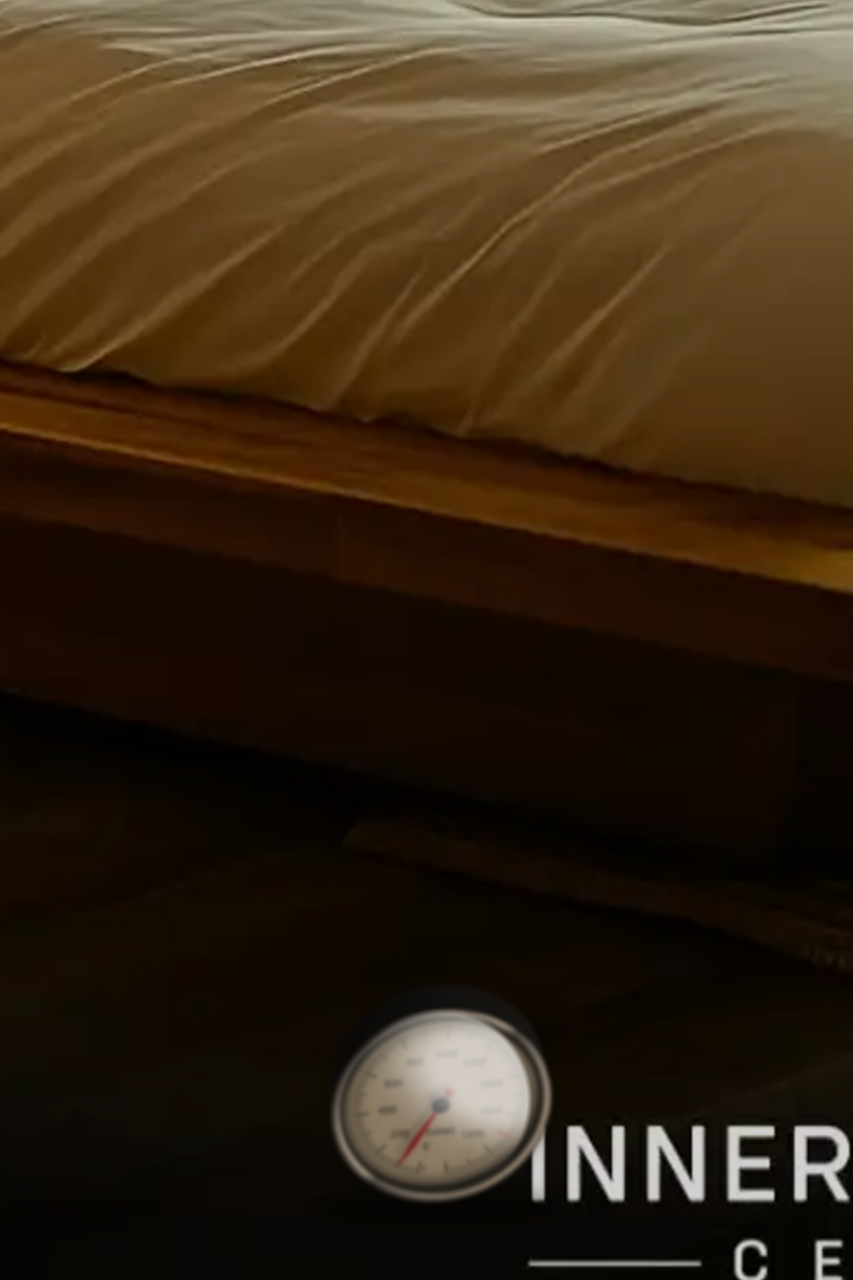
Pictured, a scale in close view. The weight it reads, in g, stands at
100 g
